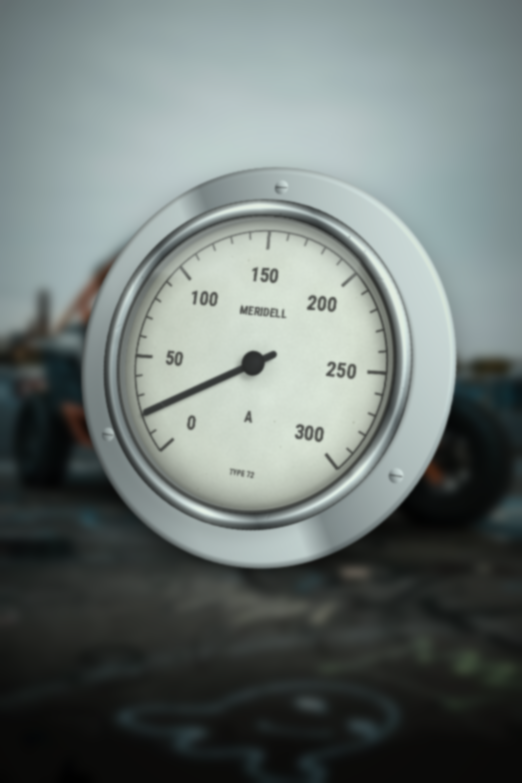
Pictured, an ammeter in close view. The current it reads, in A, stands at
20 A
